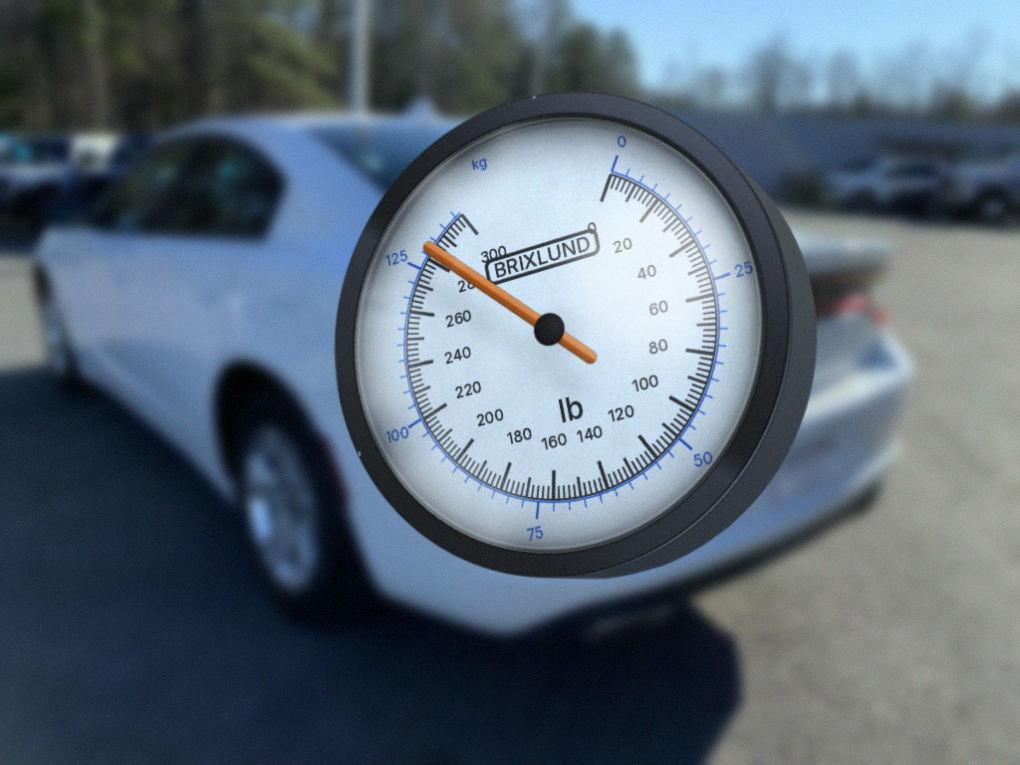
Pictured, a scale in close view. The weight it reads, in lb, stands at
284 lb
